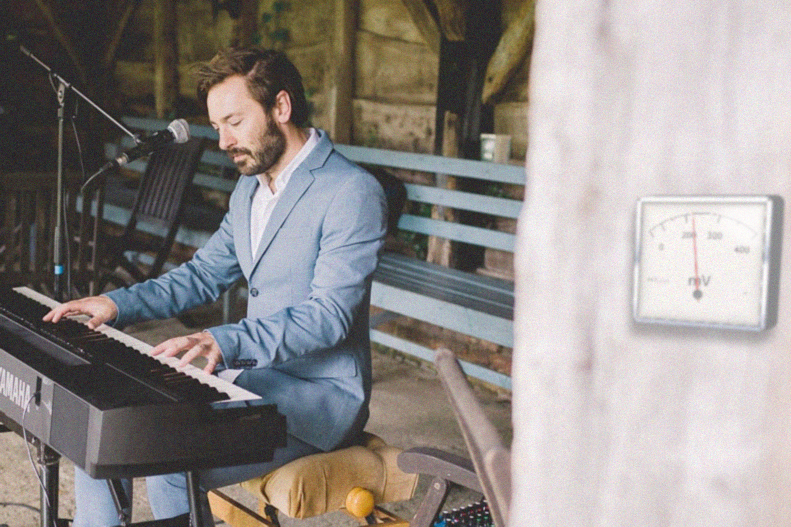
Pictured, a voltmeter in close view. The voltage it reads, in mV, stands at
225 mV
